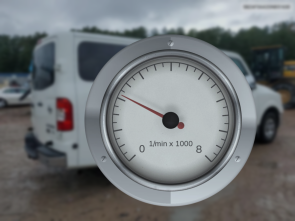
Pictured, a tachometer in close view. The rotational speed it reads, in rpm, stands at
2125 rpm
